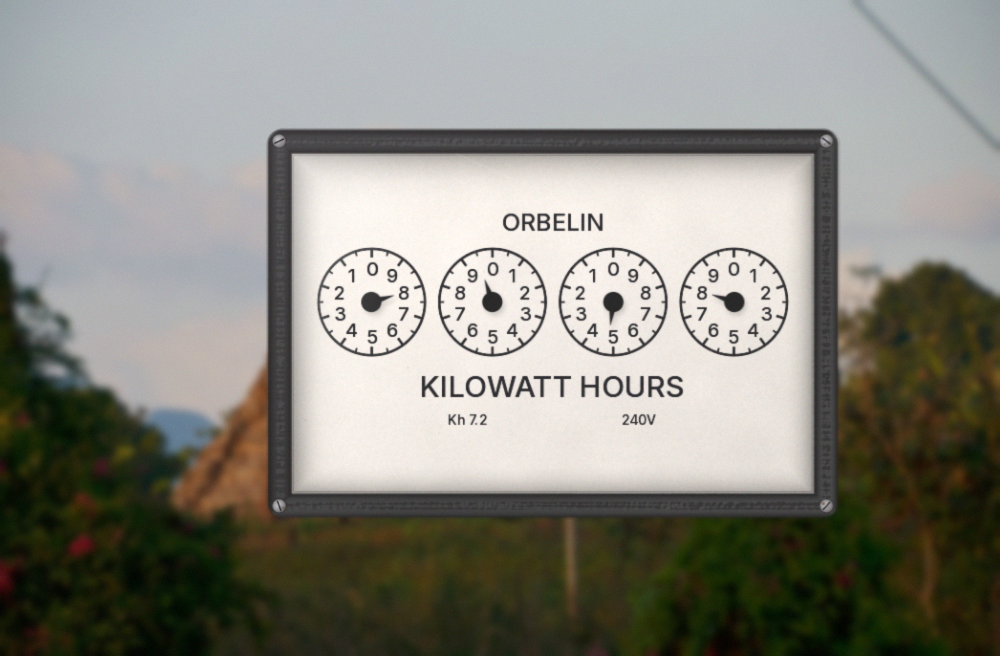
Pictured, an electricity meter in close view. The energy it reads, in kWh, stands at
7948 kWh
